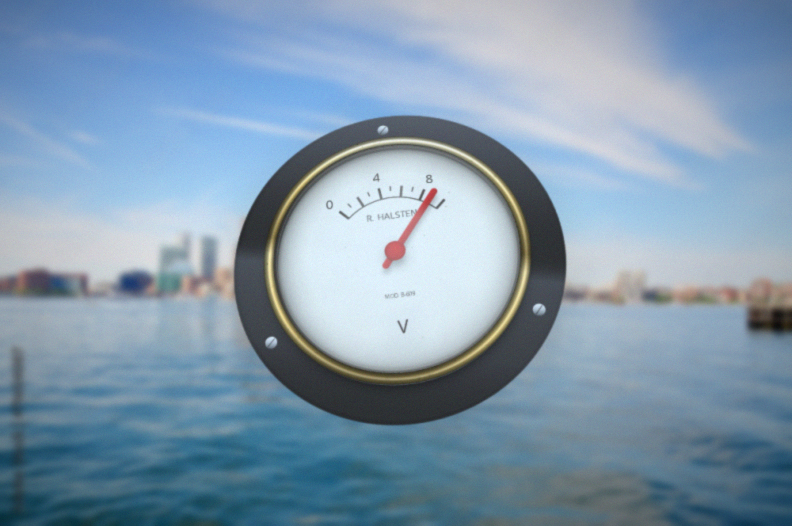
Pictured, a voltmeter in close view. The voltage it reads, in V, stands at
9 V
